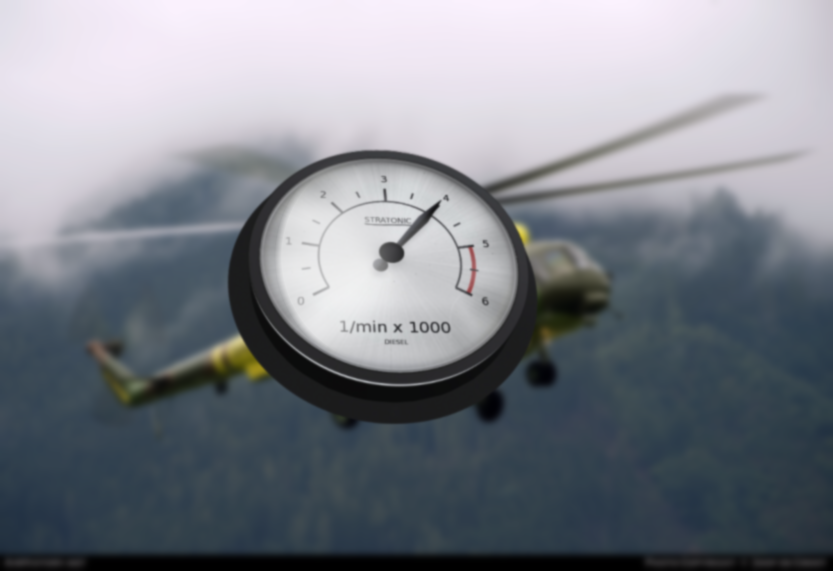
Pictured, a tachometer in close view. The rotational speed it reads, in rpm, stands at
4000 rpm
